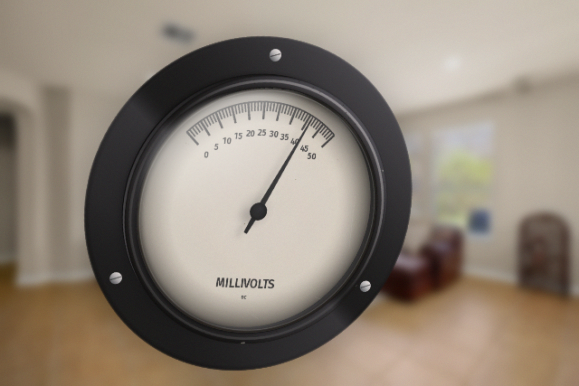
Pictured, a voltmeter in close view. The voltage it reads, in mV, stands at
40 mV
